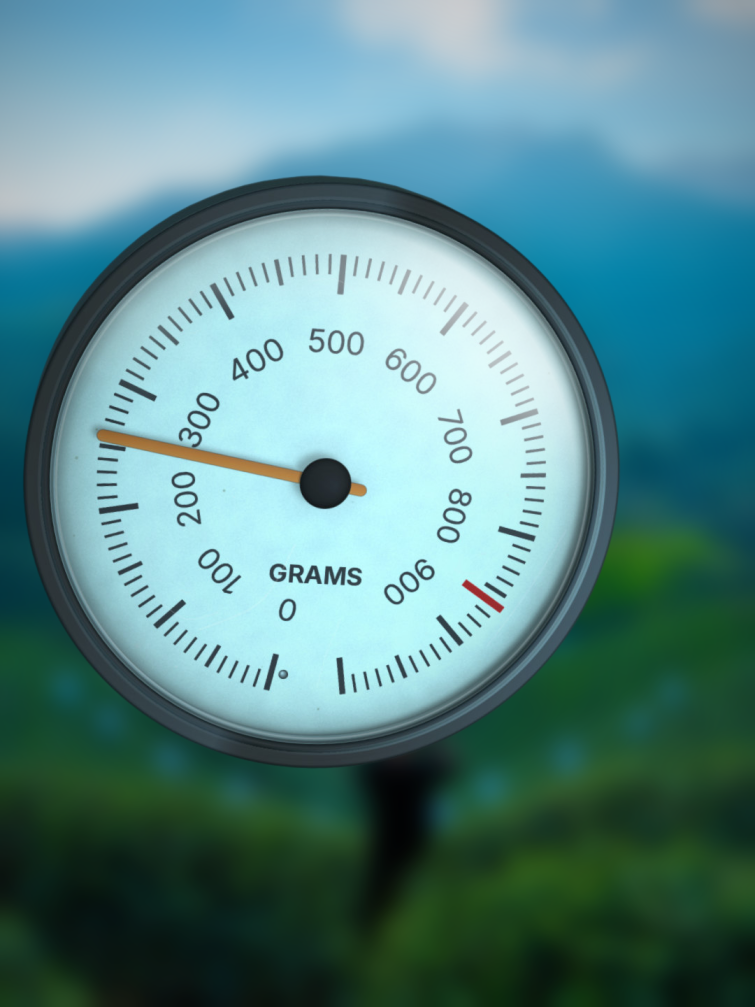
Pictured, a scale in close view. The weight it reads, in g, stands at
260 g
